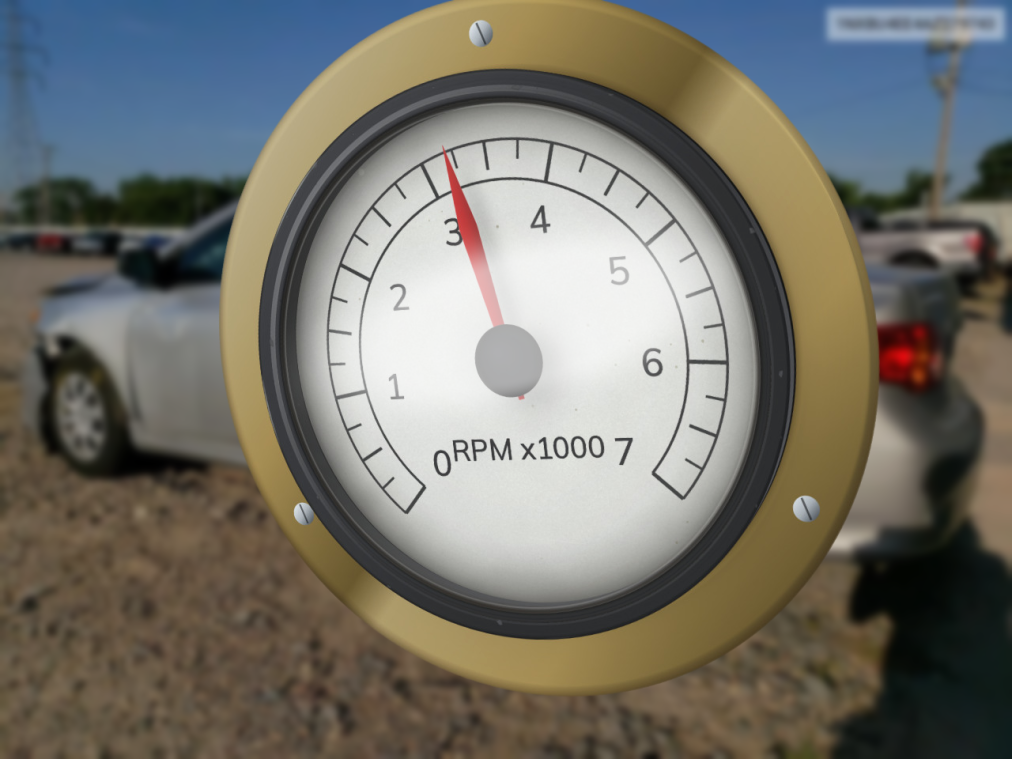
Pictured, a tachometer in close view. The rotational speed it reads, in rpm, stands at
3250 rpm
